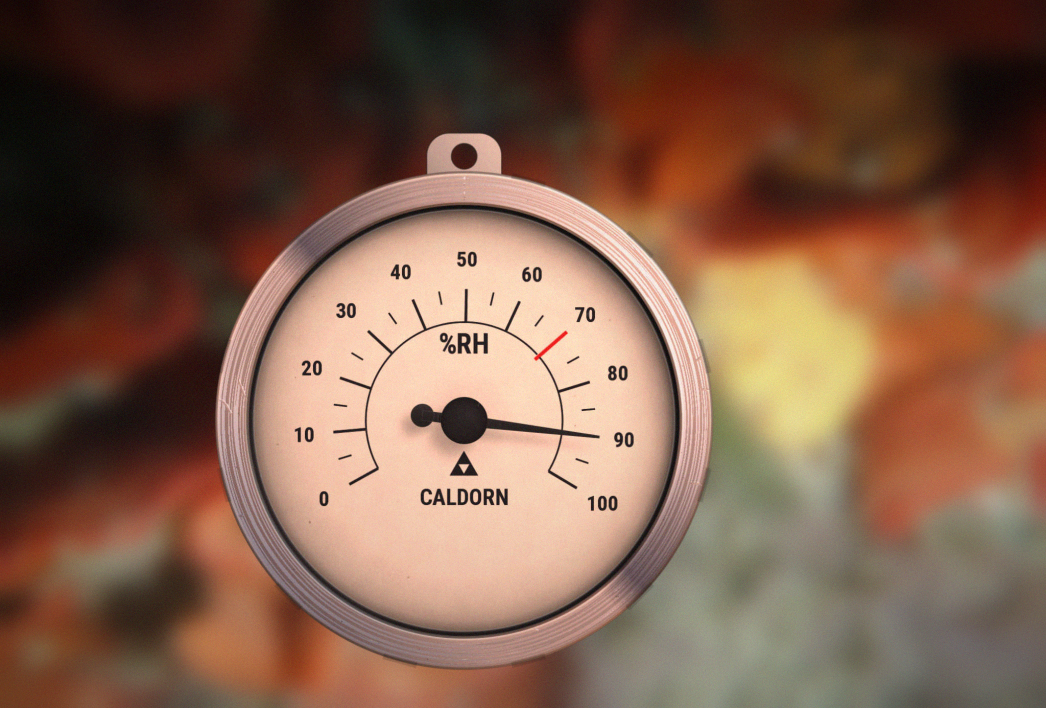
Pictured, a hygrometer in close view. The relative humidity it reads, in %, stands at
90 %
